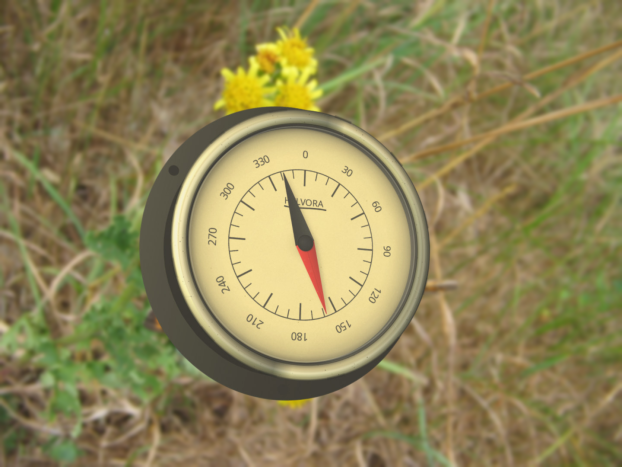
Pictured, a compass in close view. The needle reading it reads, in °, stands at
160 °
